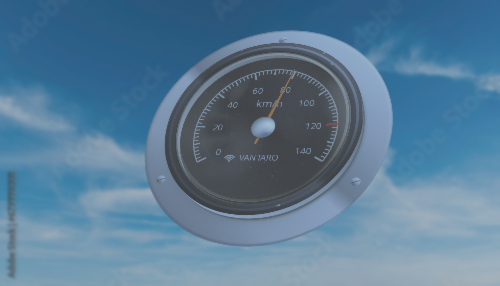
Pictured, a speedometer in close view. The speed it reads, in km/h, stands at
80 km/h
